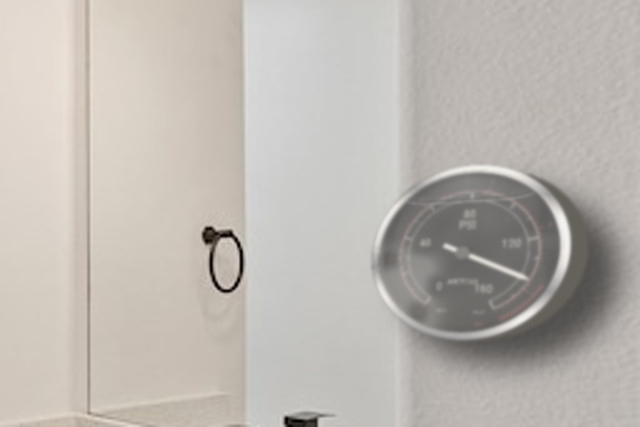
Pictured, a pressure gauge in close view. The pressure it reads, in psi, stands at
140 psi
